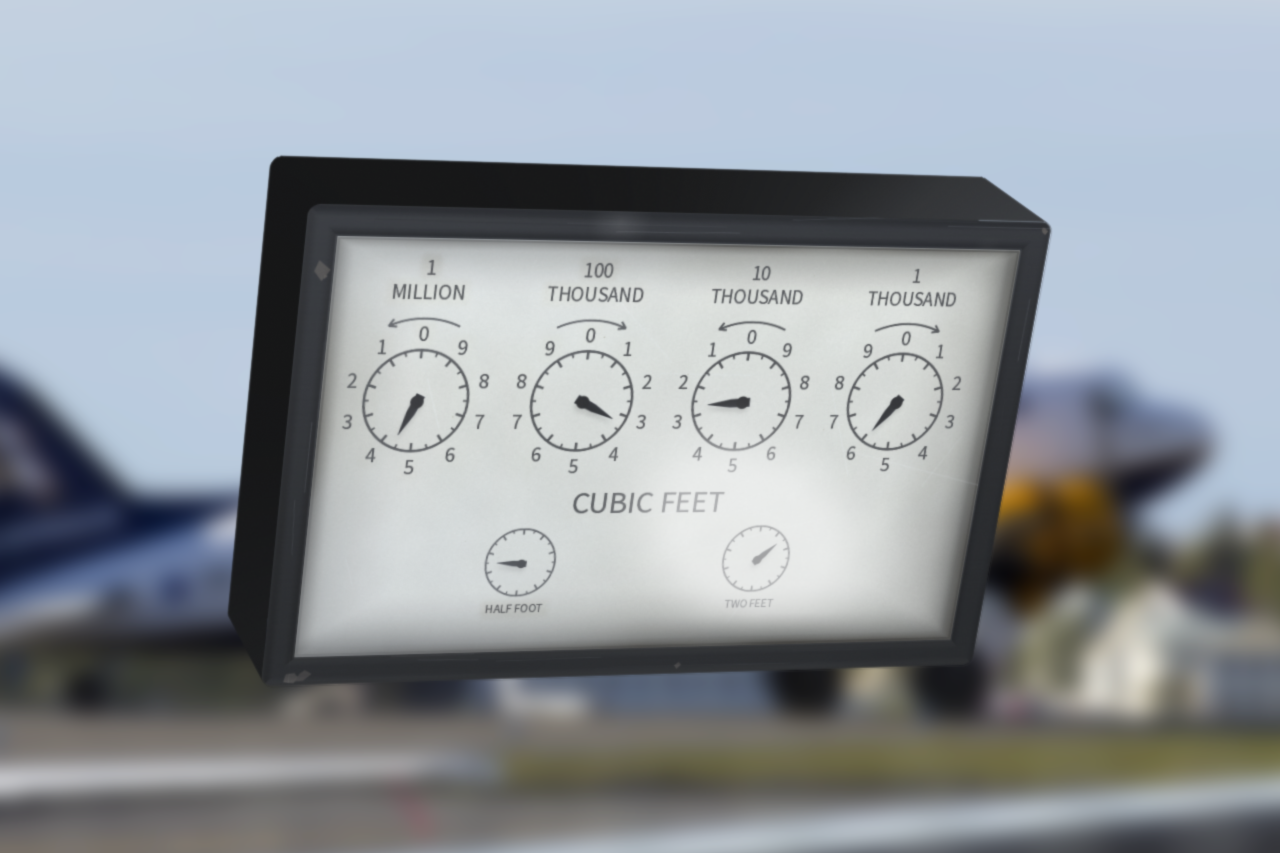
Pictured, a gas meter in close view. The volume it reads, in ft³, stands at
432600 ft³
